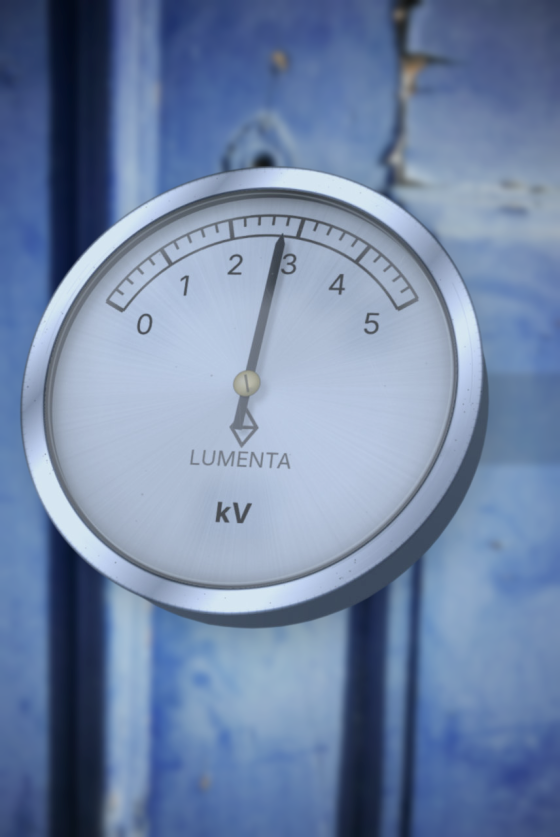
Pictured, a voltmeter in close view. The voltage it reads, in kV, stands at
2.8 kV
